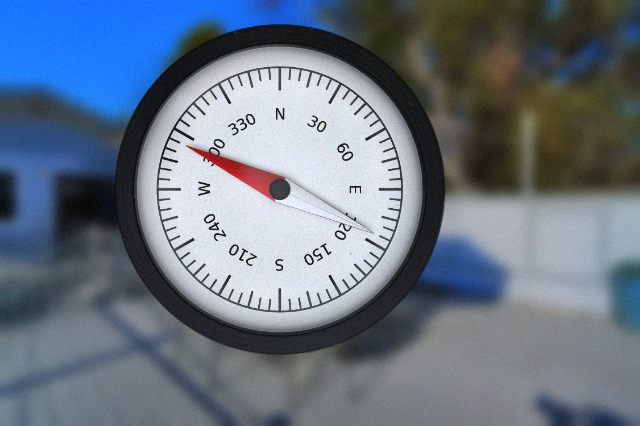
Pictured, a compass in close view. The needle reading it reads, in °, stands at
295 °
